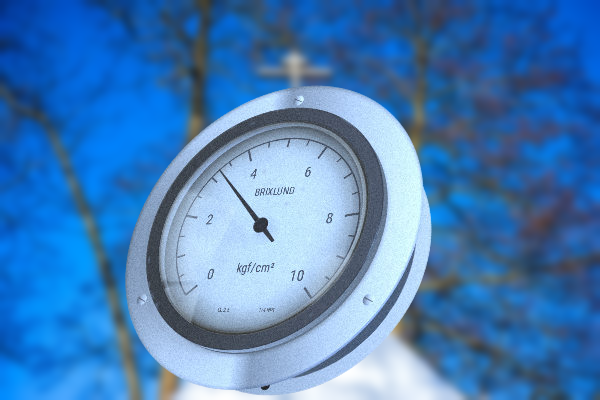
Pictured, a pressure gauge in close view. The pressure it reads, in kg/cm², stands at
3.25 kg/cm²
